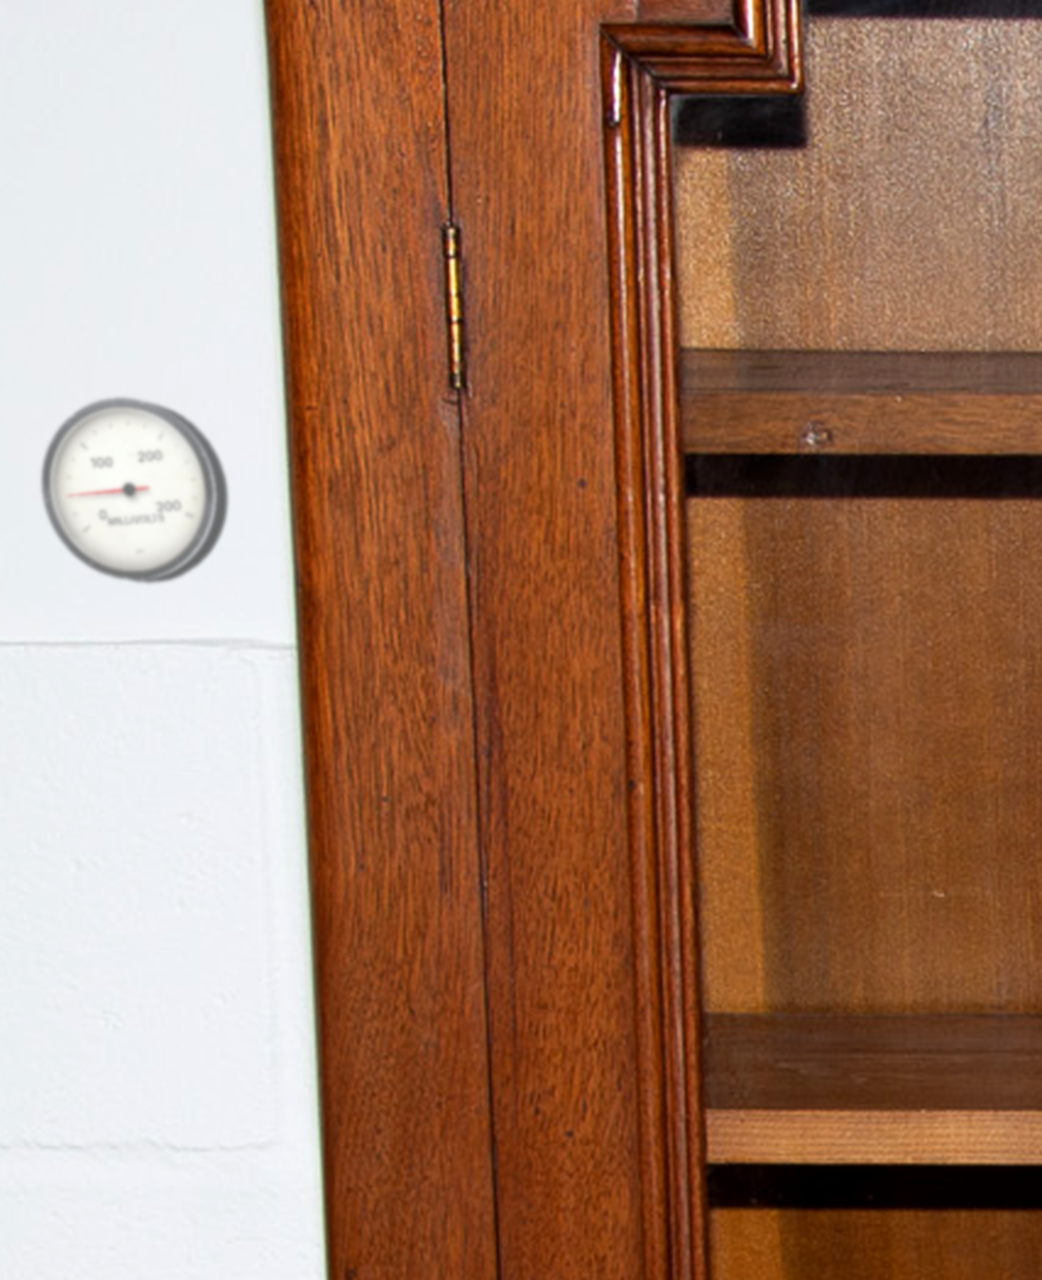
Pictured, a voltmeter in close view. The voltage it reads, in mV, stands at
40 mV
